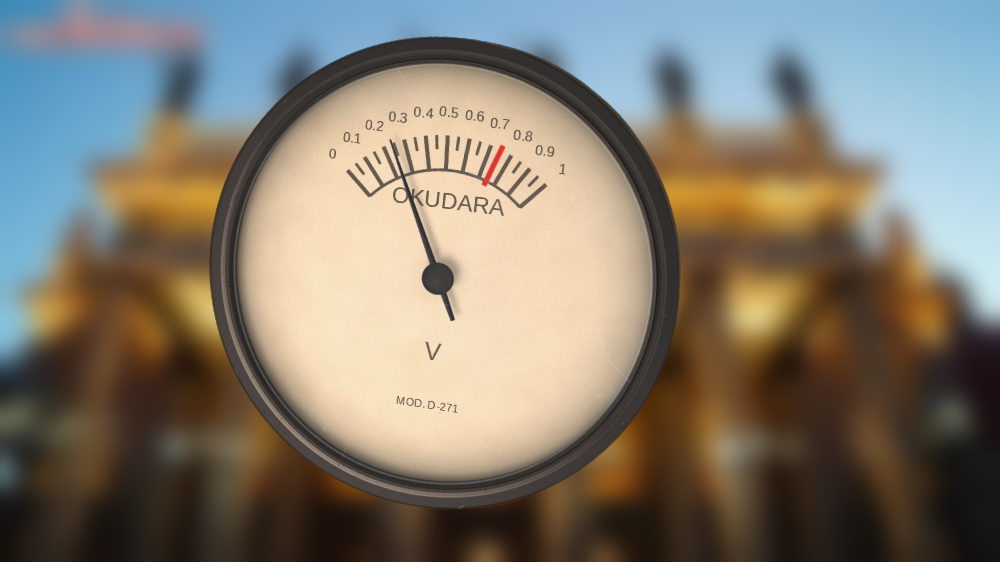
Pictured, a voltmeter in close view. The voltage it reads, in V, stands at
0.25 V
